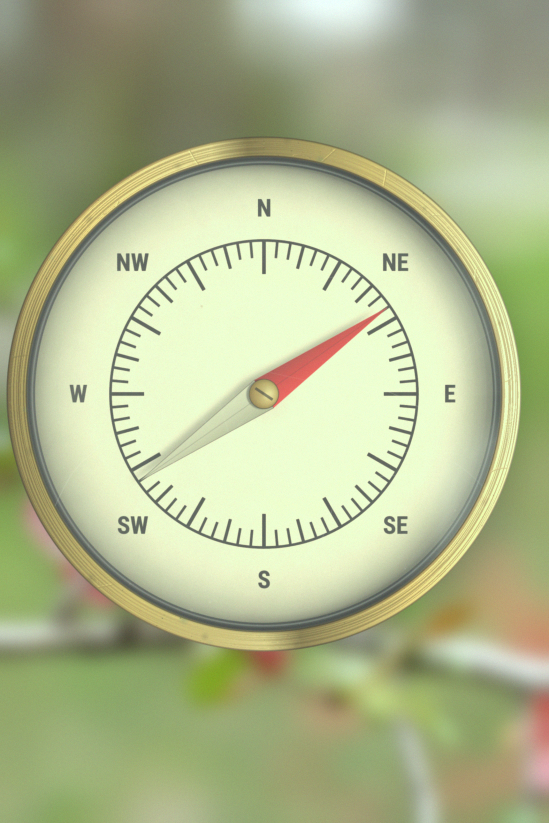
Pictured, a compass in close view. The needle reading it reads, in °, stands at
55 °
